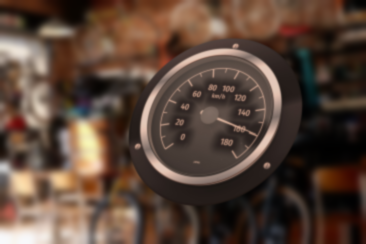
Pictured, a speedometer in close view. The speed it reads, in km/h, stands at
160 km/h
